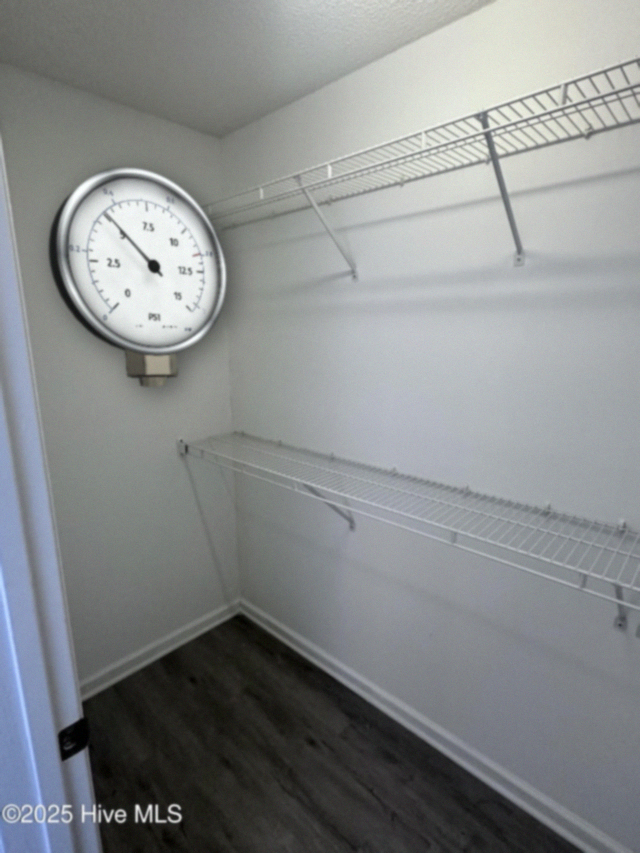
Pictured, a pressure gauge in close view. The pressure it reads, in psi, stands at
5 psi
